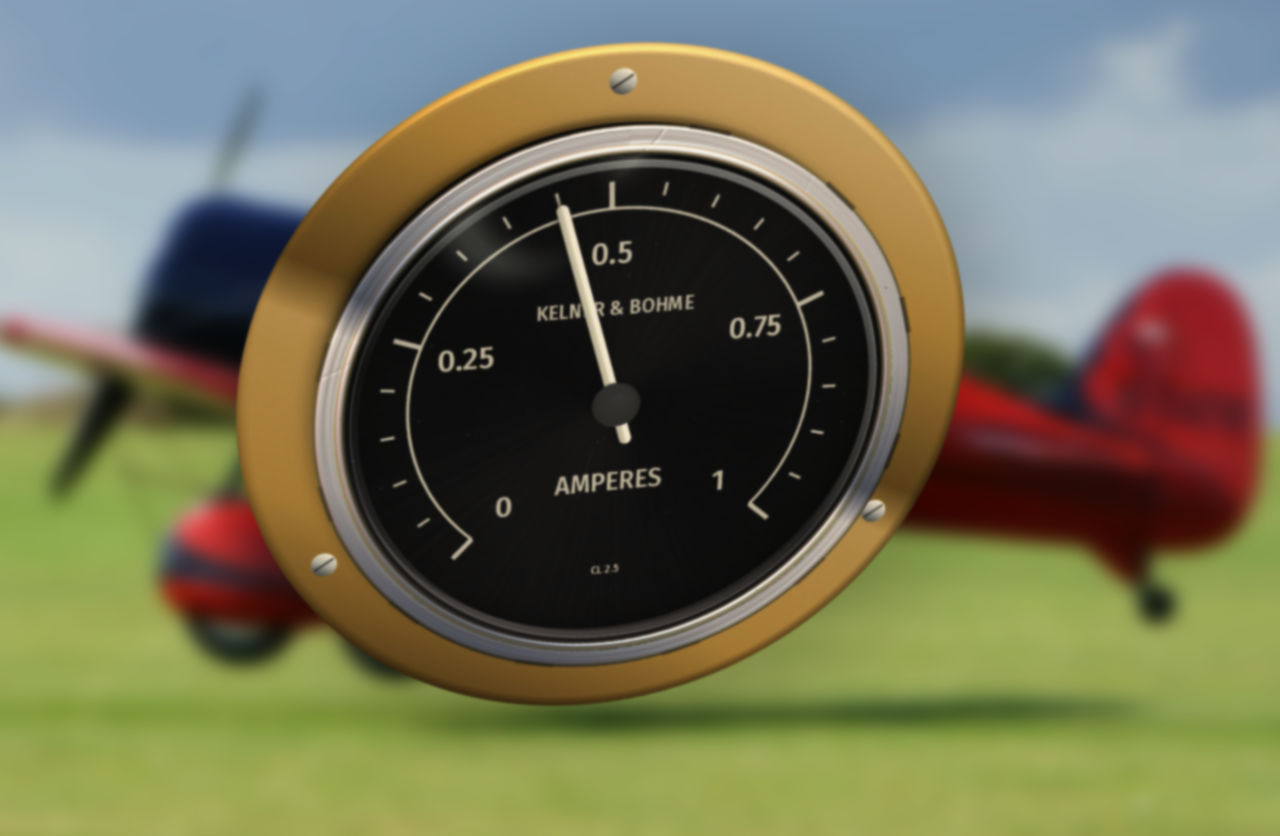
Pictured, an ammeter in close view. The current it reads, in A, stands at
0.45 A
